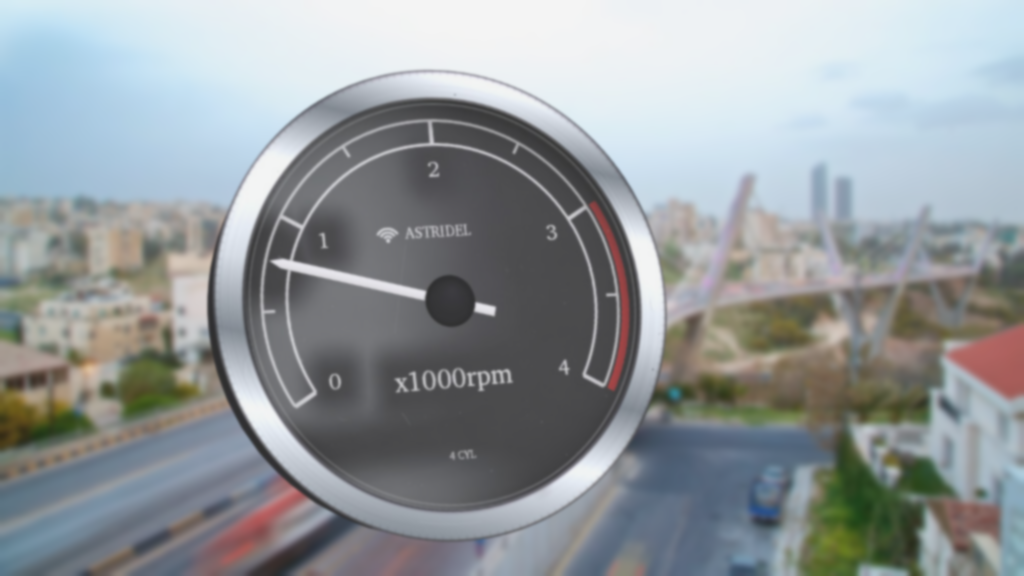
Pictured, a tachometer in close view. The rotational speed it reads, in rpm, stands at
750 rpm
